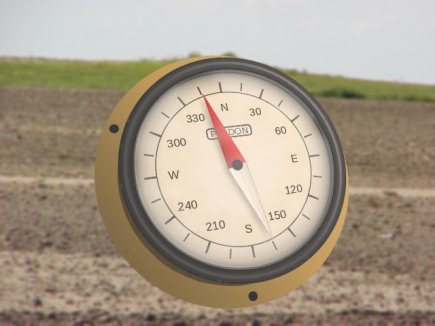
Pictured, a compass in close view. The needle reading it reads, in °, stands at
345 °
